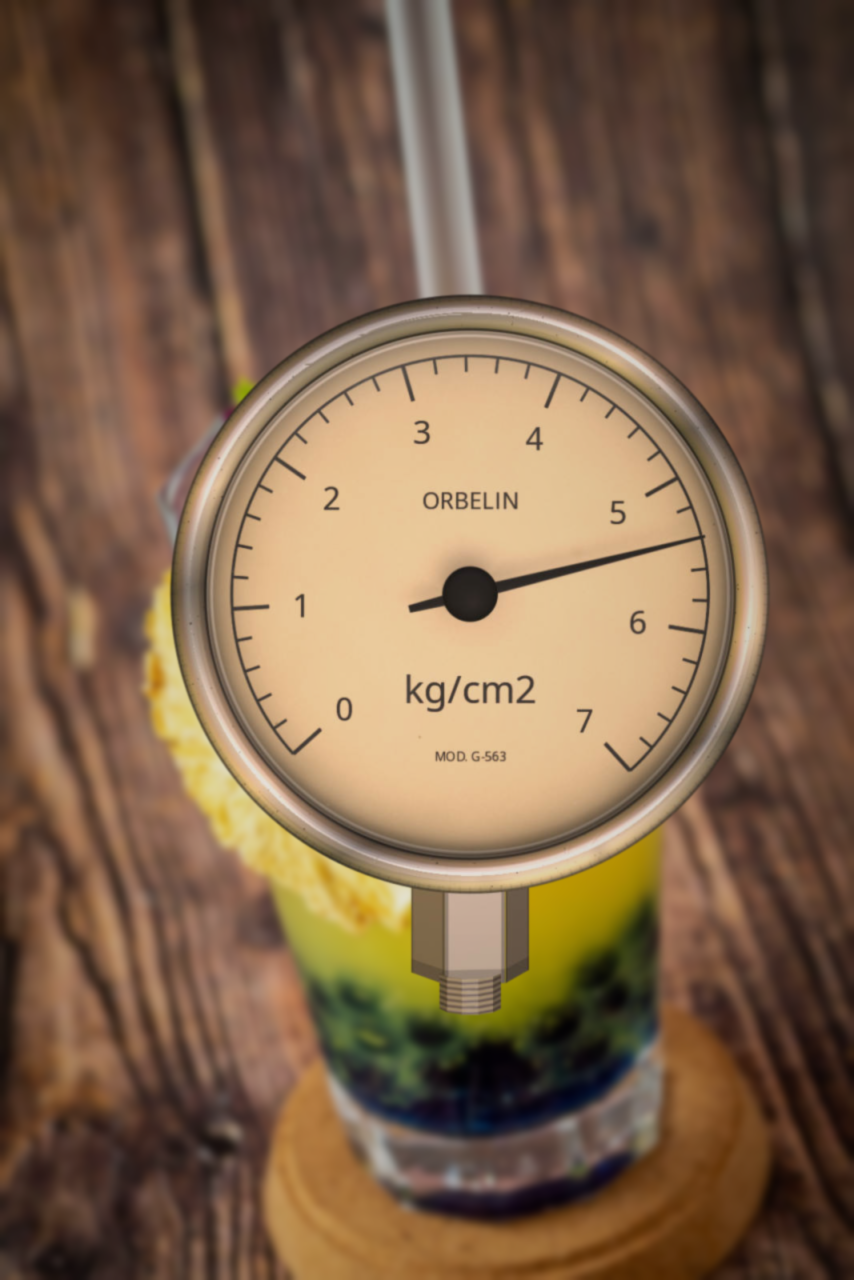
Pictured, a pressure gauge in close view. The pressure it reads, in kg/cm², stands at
5.4 kg/cm²
